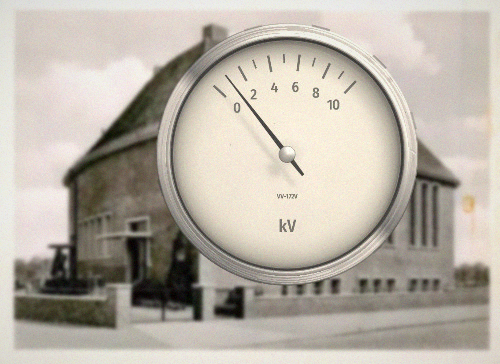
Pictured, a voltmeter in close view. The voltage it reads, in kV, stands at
1 kV
